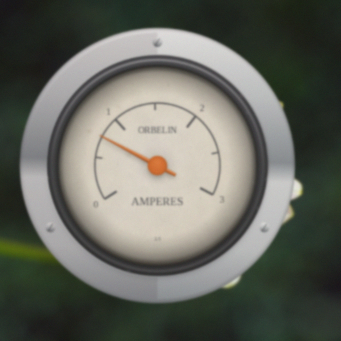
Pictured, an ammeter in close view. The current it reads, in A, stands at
0.75 A
